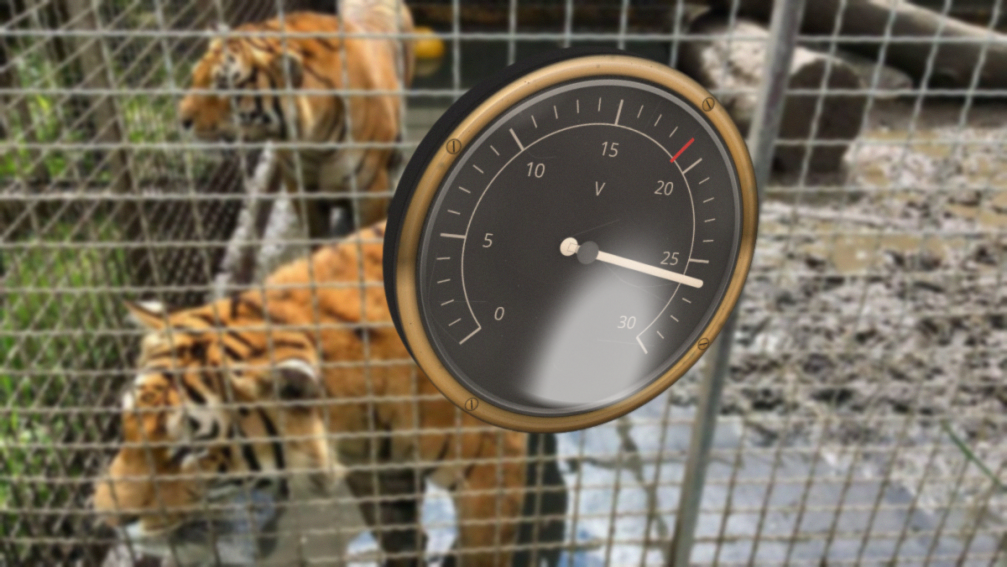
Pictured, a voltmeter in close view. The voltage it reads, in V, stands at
26 V
